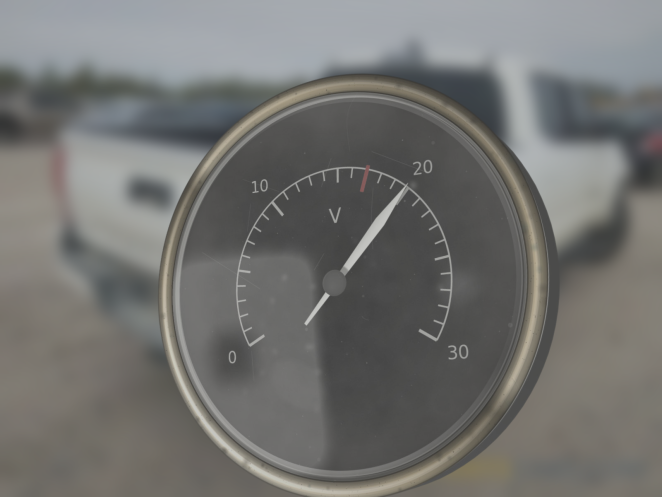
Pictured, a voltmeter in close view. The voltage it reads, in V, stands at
20 V
